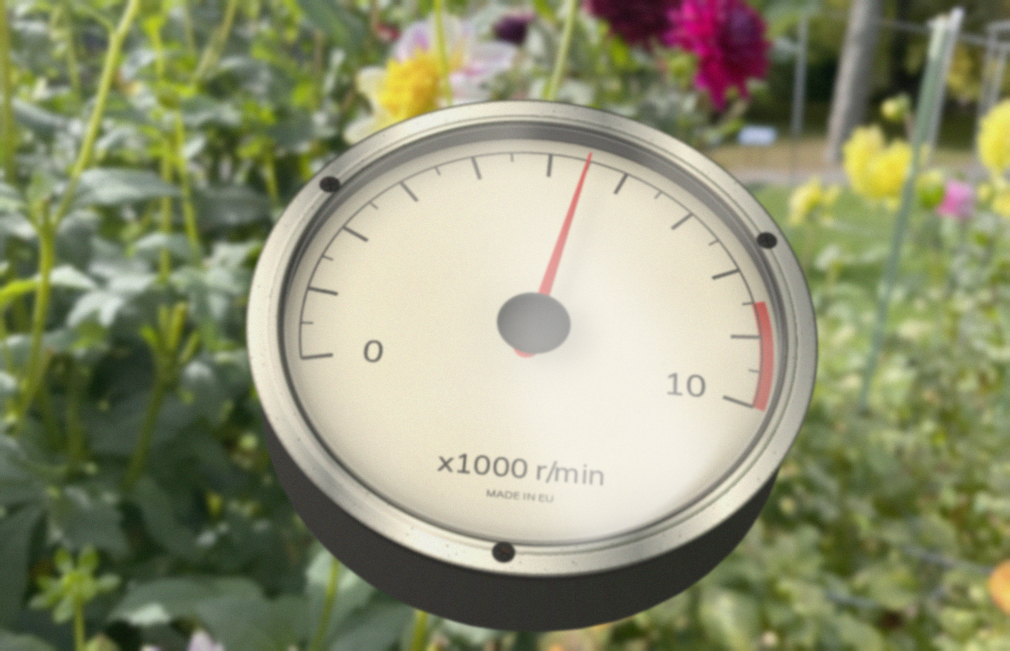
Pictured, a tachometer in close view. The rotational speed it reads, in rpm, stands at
5500 rpm
